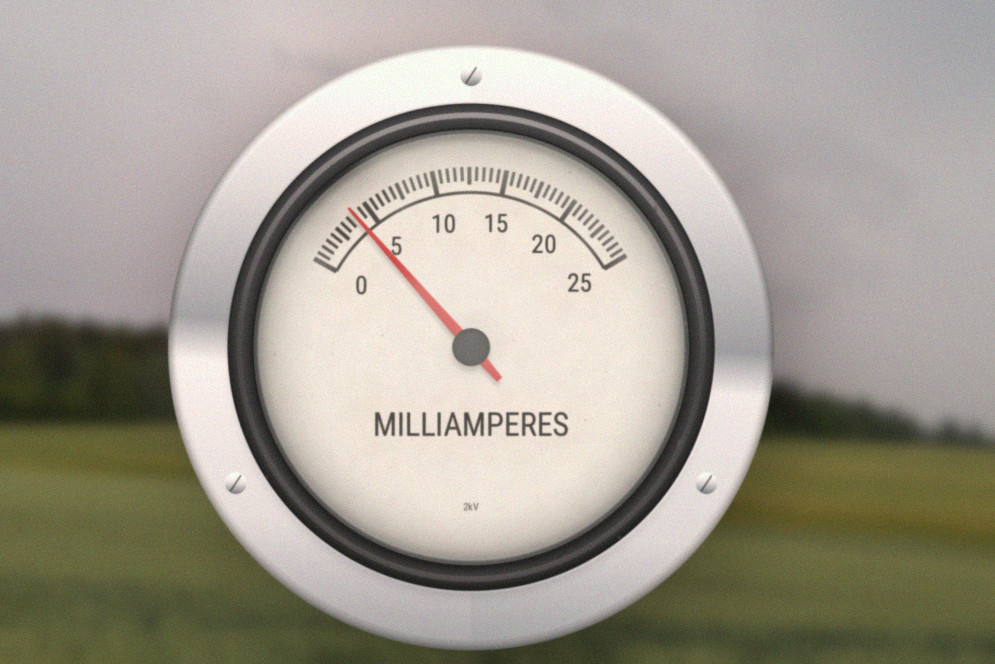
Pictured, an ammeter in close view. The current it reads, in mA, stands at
4 mA
